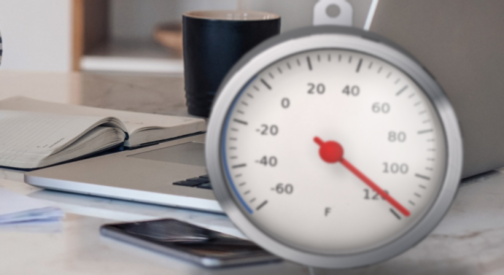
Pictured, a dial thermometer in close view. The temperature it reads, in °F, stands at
116 °F
